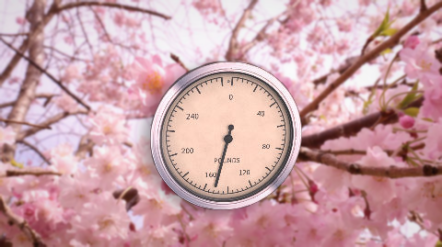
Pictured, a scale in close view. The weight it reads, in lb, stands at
152 lb
